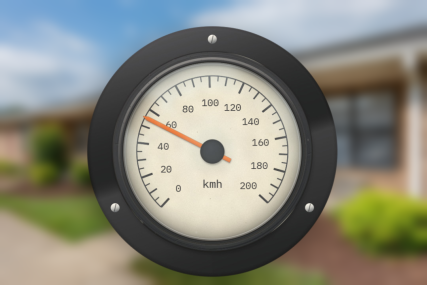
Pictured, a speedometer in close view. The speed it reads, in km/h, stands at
55 km/h
